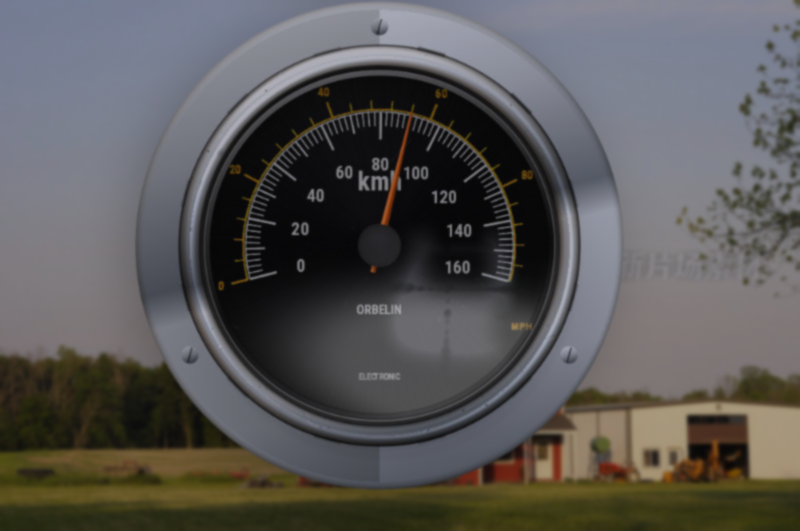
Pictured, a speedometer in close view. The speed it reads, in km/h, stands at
90 km/h
